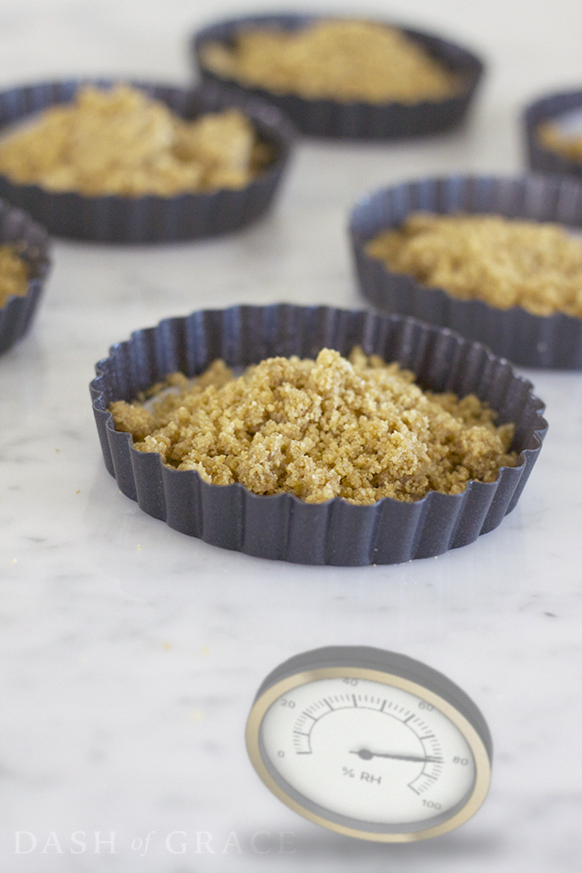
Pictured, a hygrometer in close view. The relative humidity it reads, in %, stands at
80 %
